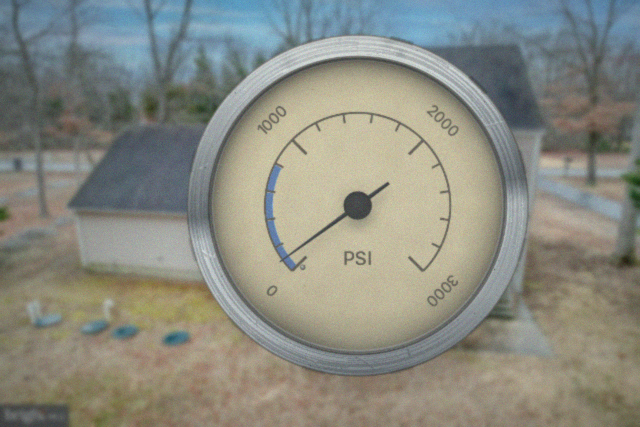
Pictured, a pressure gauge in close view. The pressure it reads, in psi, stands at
100 psi
